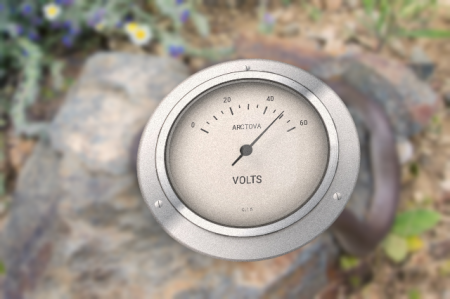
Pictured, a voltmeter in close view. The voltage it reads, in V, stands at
50 V
